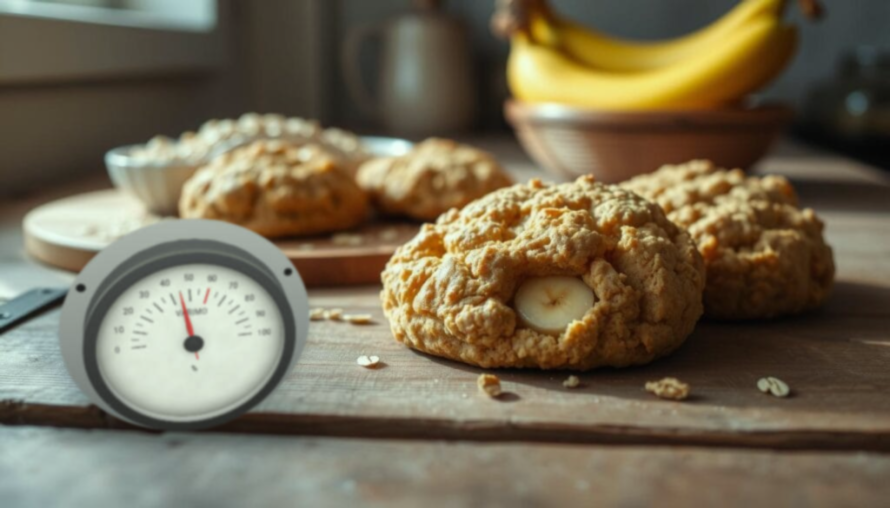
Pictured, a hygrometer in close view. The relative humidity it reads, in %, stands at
45 %
